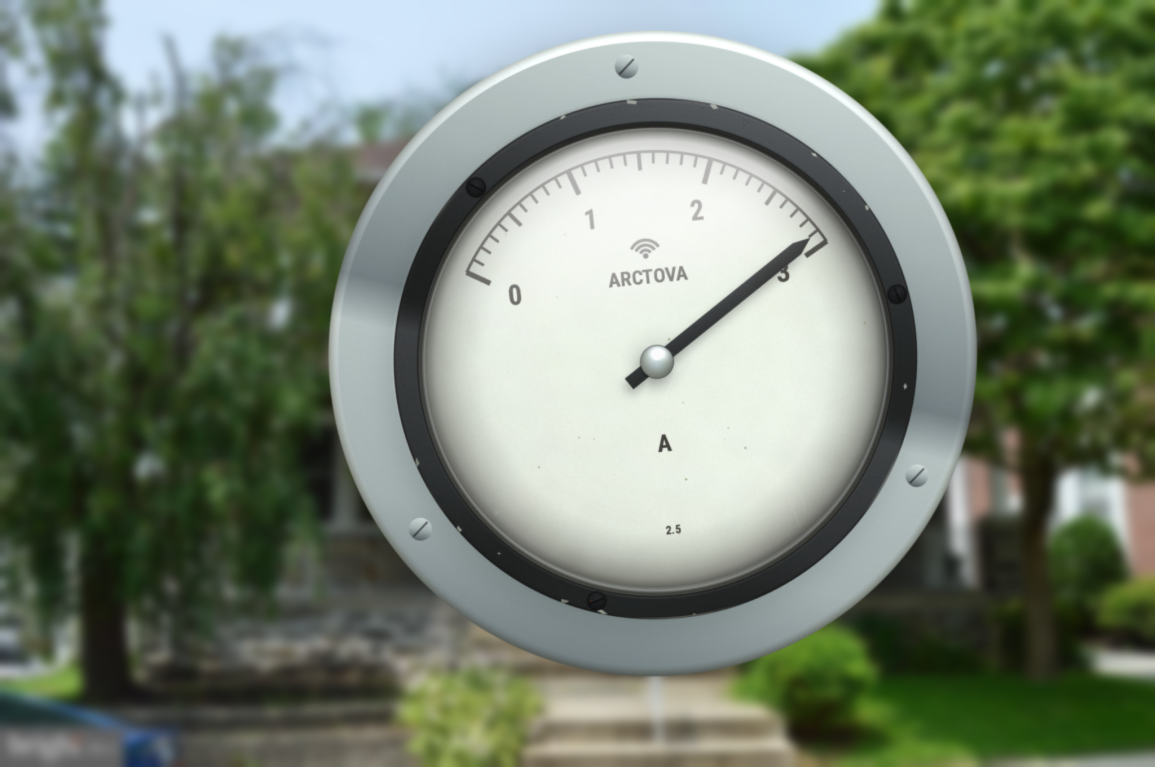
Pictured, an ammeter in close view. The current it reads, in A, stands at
2.9 A
